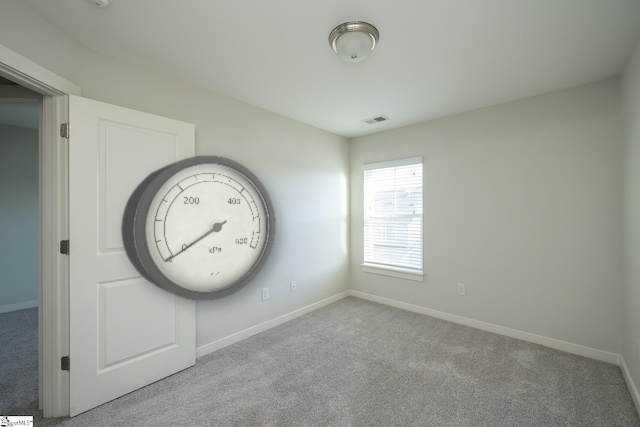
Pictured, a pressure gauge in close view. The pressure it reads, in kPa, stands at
0 kPa
